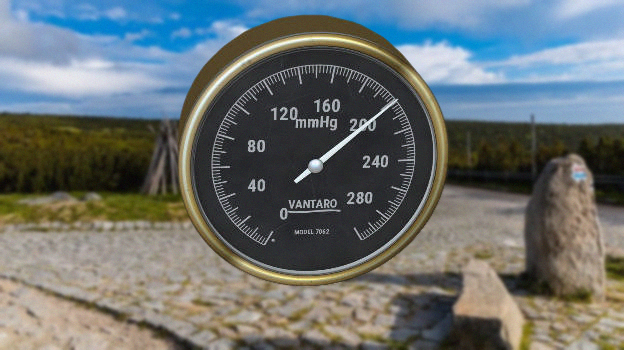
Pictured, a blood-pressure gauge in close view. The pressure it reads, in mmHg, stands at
200 mmHg
